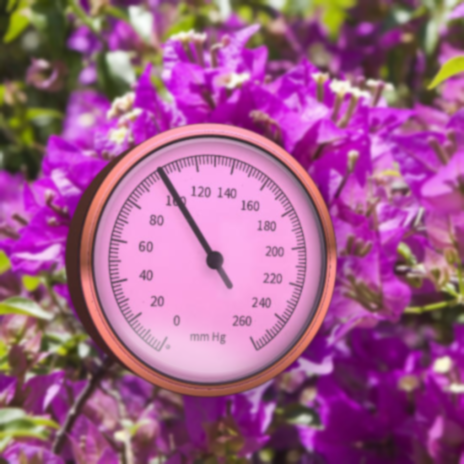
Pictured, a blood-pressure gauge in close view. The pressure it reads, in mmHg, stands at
100 mmHg
